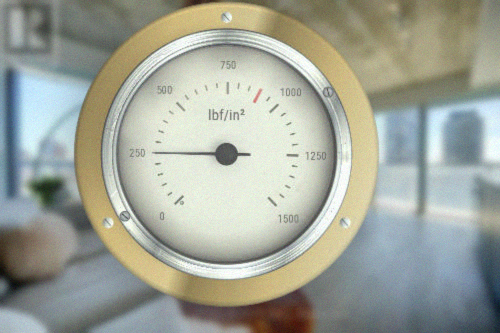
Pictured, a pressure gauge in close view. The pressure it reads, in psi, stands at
250 psi
